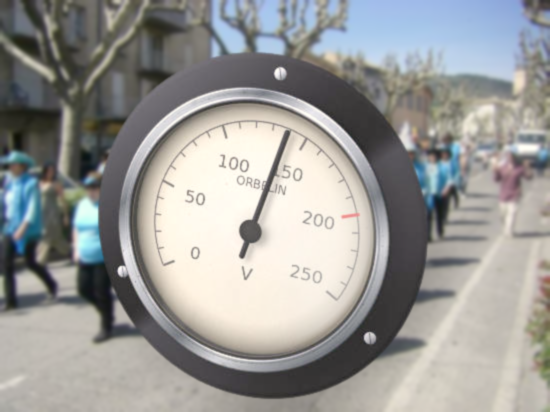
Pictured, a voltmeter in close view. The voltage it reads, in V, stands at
140 V
